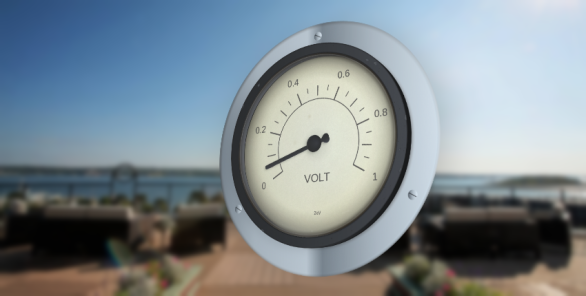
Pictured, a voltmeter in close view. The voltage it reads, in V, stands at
0.05 V
